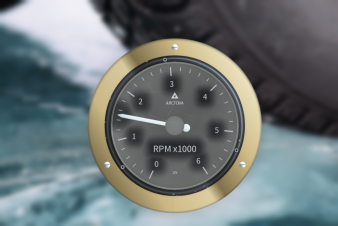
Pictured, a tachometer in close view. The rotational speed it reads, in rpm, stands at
1500 rpm
